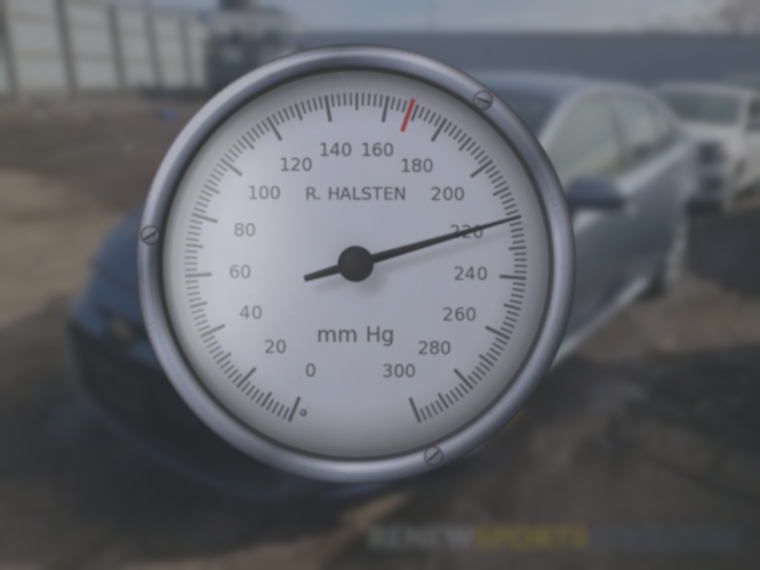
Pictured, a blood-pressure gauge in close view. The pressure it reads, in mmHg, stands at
220 mmHg
